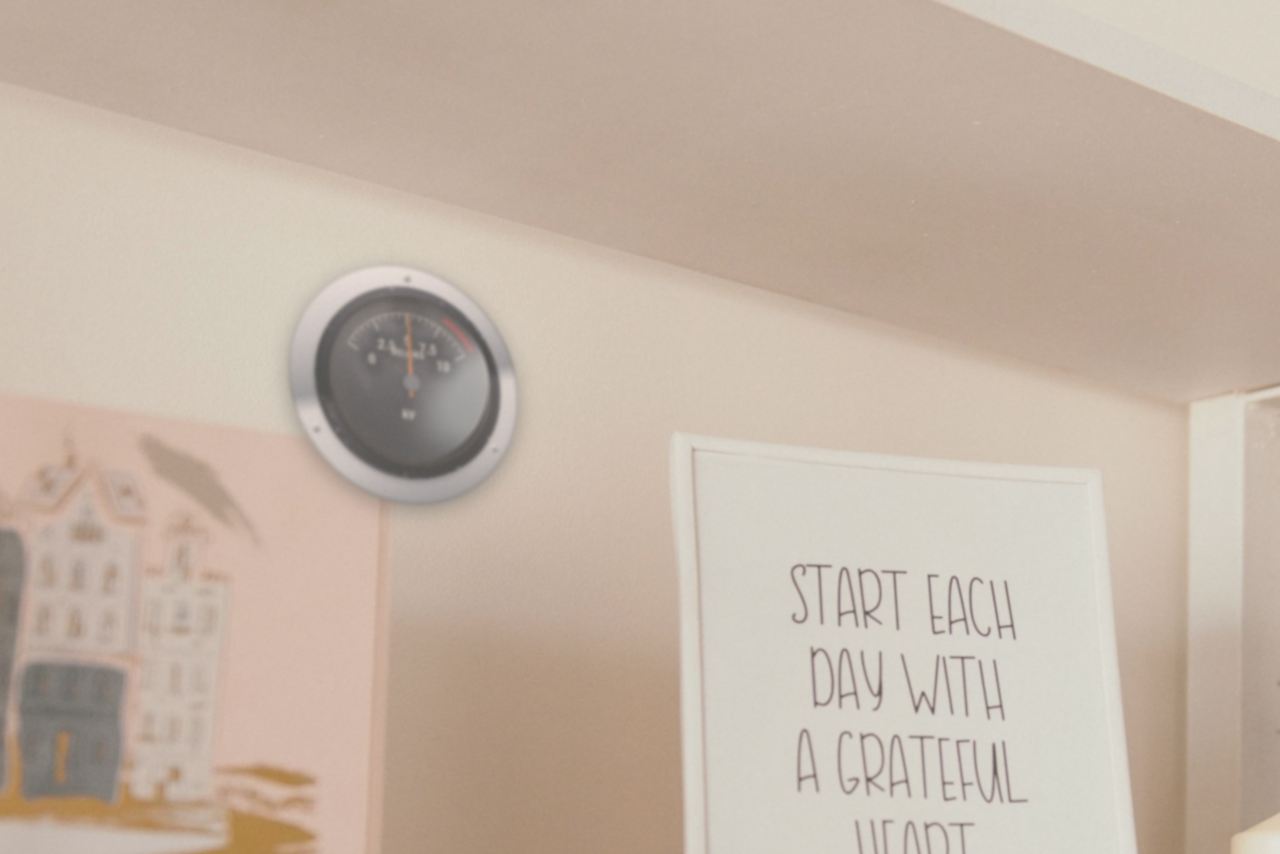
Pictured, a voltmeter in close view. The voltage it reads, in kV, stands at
5 kV
